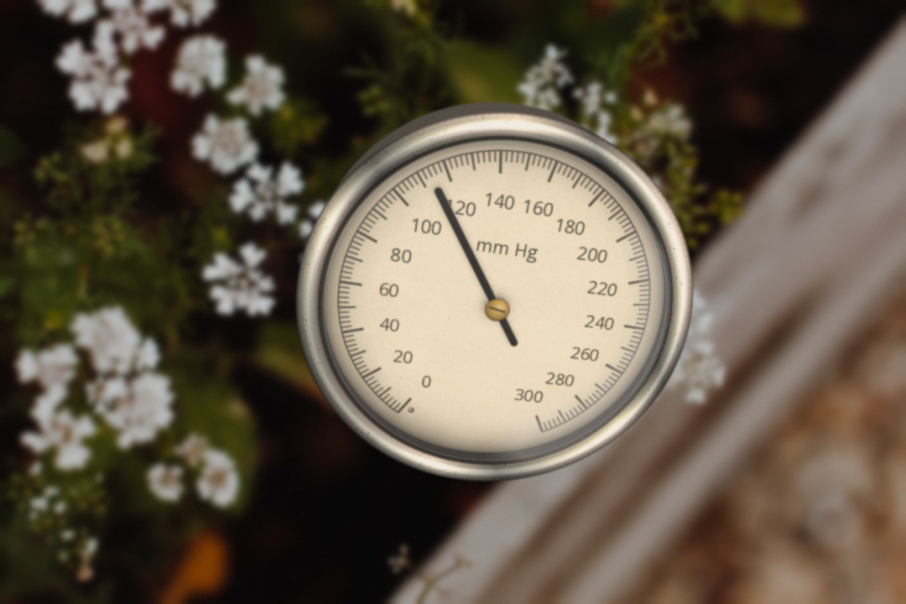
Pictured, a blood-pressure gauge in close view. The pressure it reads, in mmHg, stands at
114 mmHg
